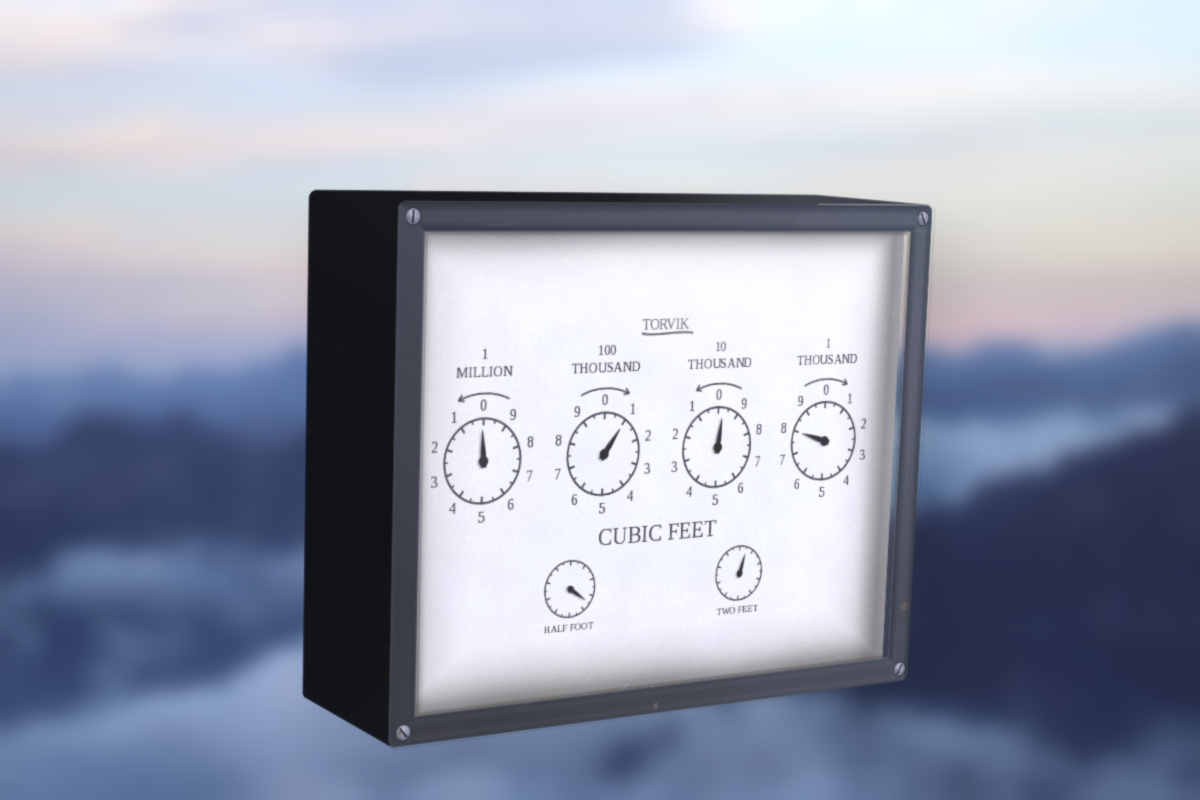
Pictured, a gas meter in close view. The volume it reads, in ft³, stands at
9800 ft³
